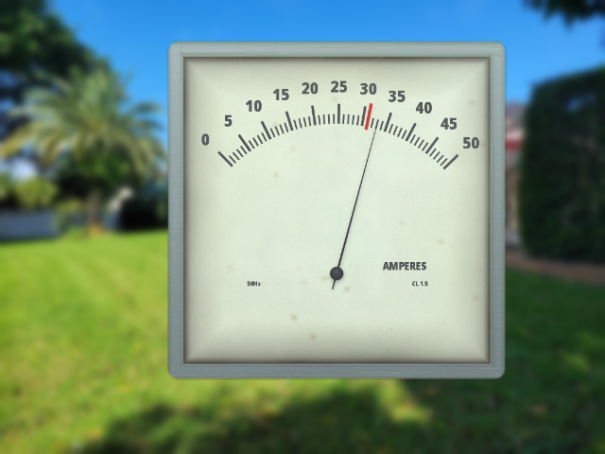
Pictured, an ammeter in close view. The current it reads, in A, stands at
33 A
